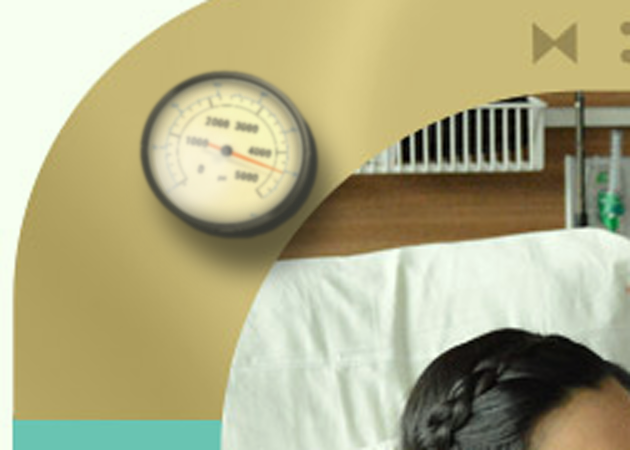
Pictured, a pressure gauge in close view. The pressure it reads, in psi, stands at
4400 psi
